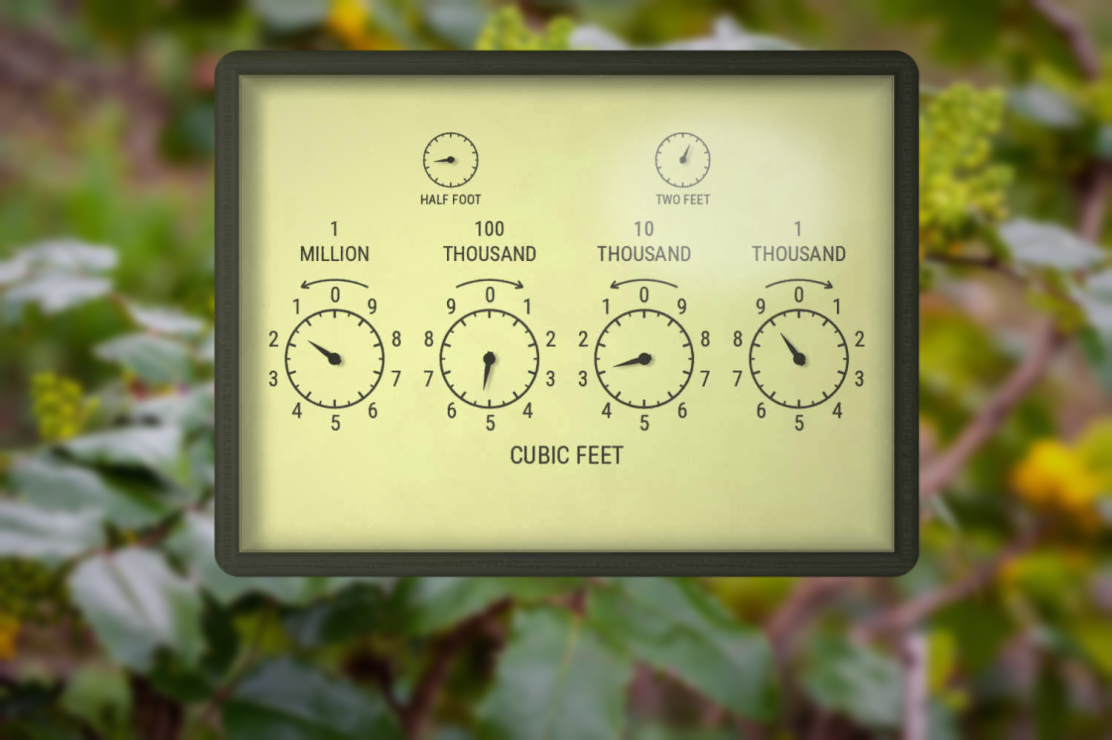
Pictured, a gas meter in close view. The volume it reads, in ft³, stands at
152900 ft³
